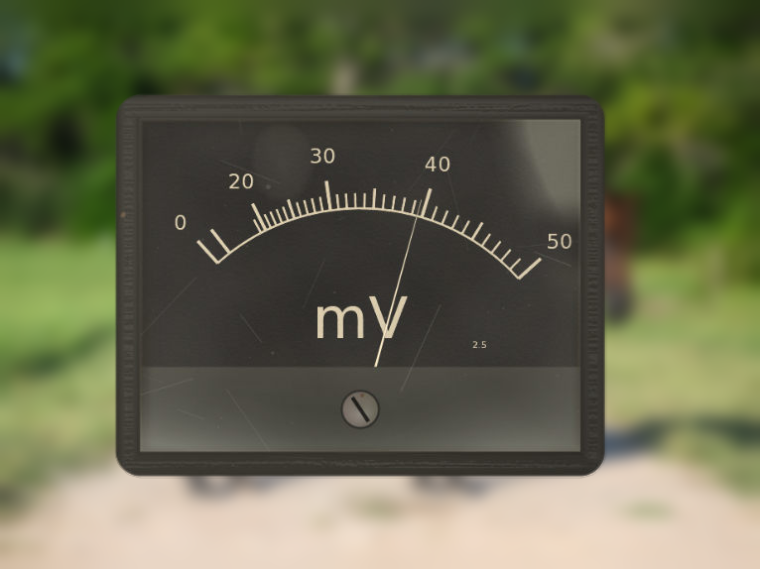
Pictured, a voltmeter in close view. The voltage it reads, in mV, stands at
39.5 mV
